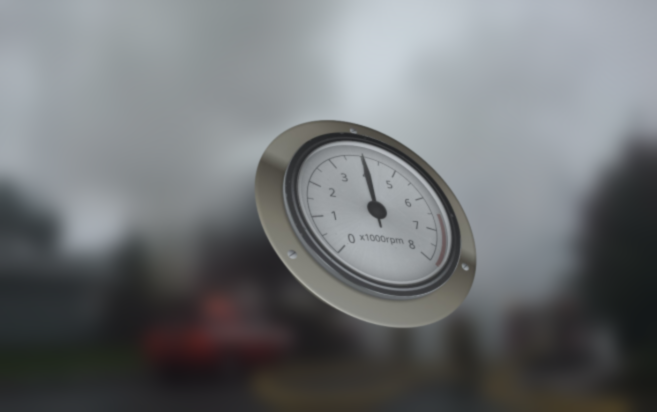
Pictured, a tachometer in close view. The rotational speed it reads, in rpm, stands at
4000 rpm
